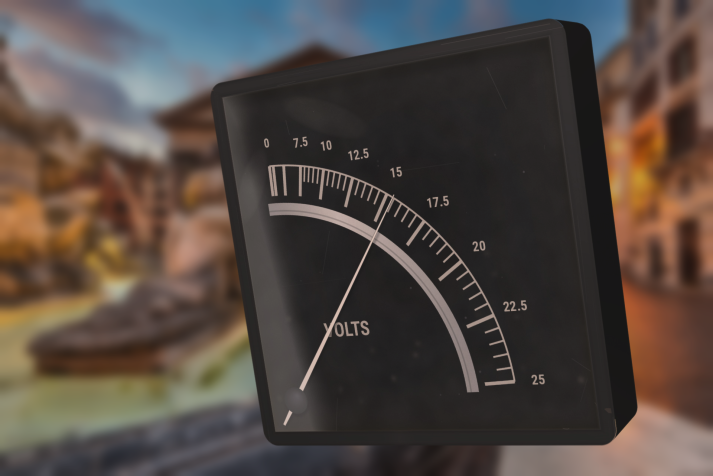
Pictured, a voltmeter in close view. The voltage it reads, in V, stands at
15.5 V
